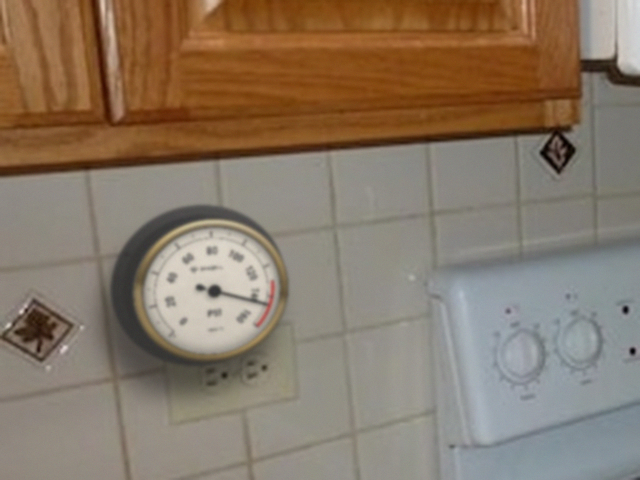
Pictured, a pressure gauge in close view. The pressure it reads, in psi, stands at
145 psi
